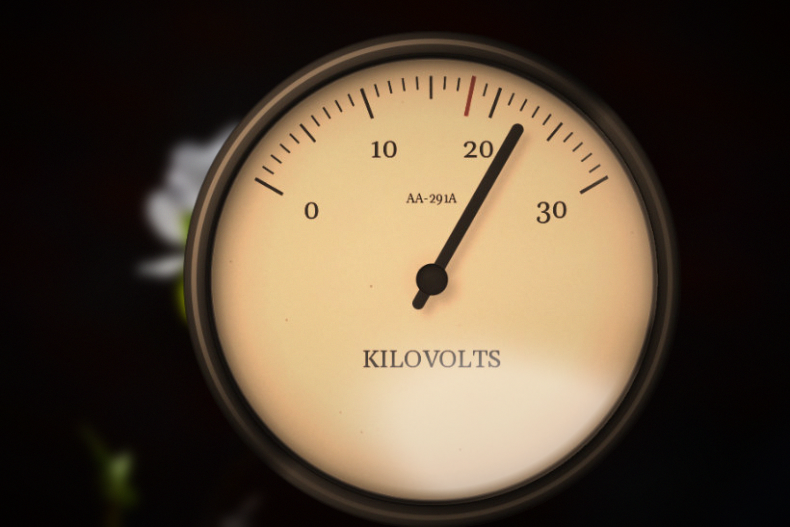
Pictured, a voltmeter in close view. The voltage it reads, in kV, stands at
22.5 kV
